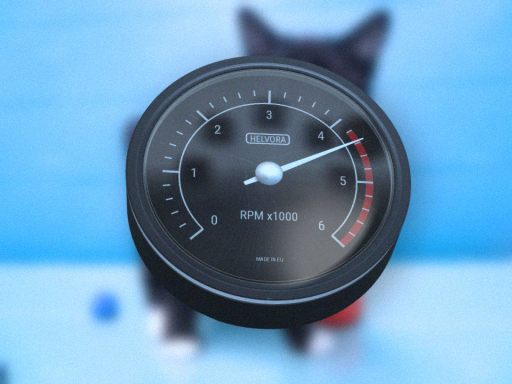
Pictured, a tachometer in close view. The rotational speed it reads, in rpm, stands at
4400 rpm
